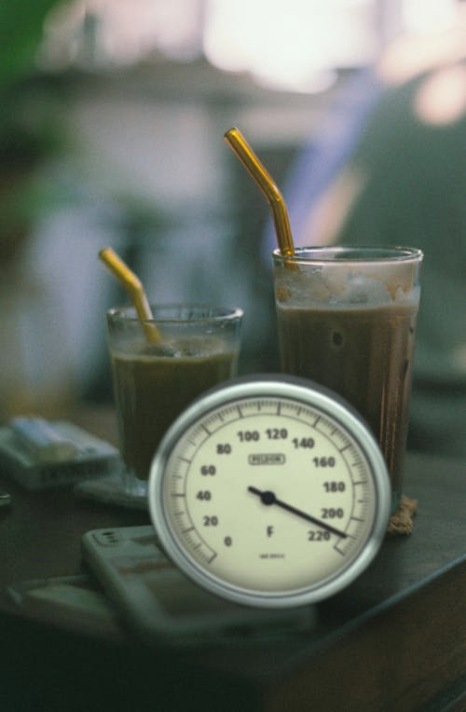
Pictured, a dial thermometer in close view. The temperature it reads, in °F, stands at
210 °F
